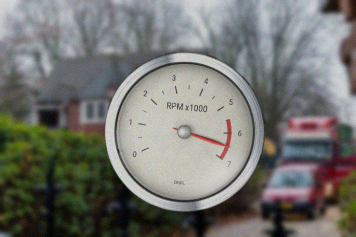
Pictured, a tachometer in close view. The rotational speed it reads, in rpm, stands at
6500 rpm
